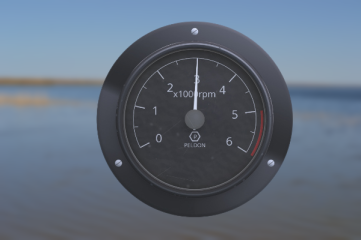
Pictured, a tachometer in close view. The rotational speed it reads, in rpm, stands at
3000 rpm
